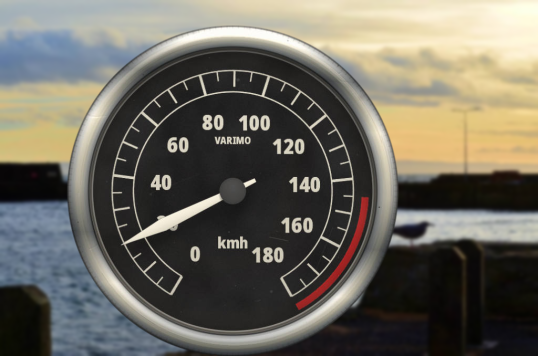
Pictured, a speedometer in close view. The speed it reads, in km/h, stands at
20 km/h
